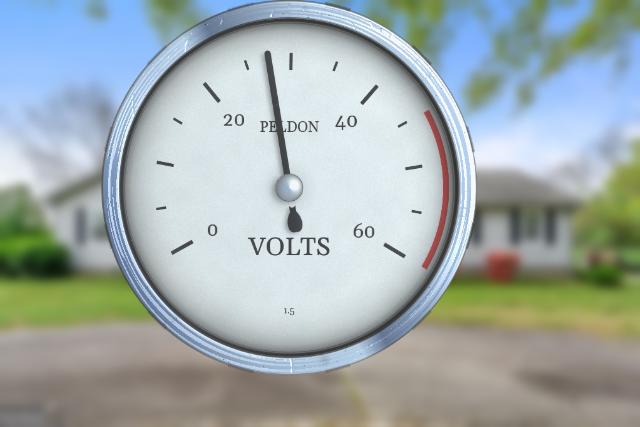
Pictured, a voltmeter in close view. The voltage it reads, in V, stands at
27.5 V
